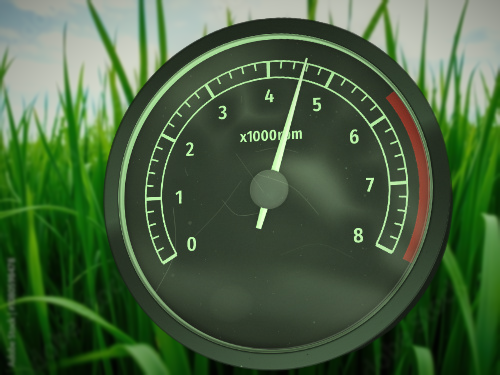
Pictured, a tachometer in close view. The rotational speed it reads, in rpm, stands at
4600 rpm
